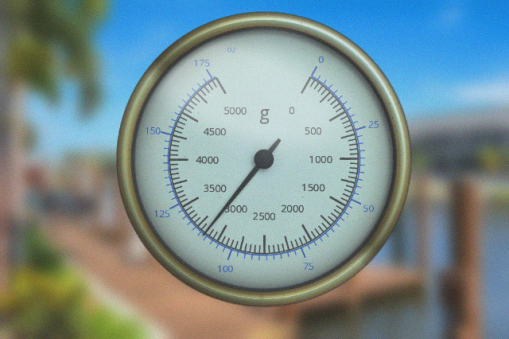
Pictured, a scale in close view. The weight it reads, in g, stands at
3150 g
